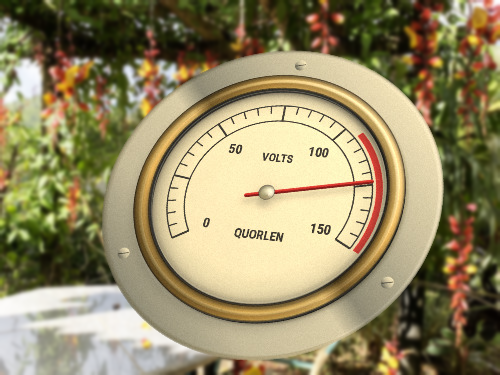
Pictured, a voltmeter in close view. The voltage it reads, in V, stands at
125 V
